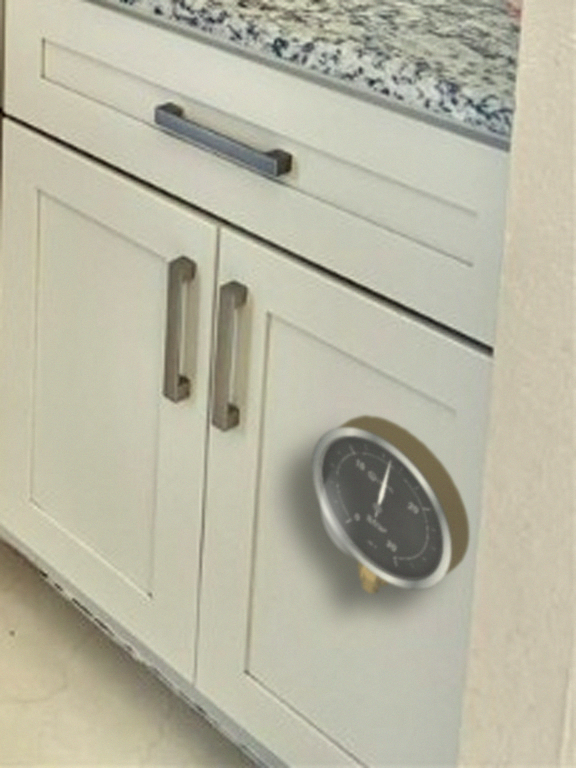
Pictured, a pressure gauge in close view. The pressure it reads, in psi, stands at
15 psi
